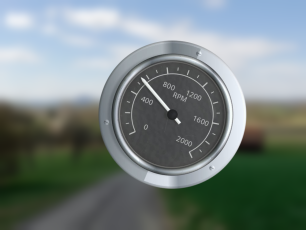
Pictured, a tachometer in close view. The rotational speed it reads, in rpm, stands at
550 rpm
